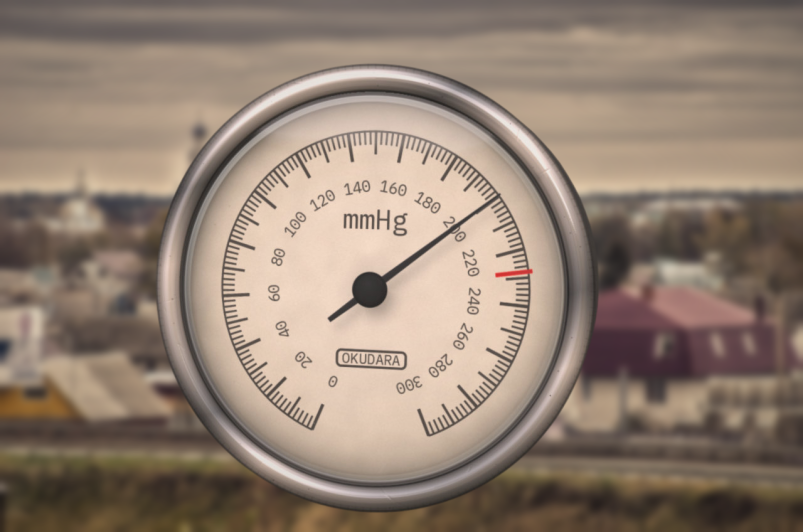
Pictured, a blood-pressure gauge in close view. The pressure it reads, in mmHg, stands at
200 mmHg
